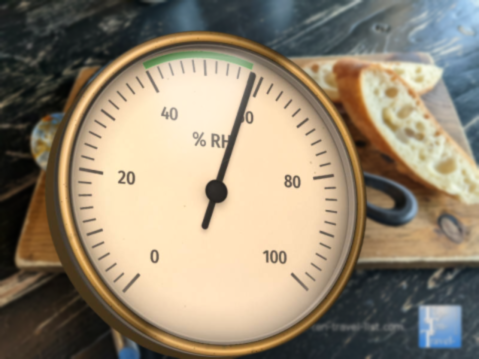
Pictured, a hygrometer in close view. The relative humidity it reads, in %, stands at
58 %
